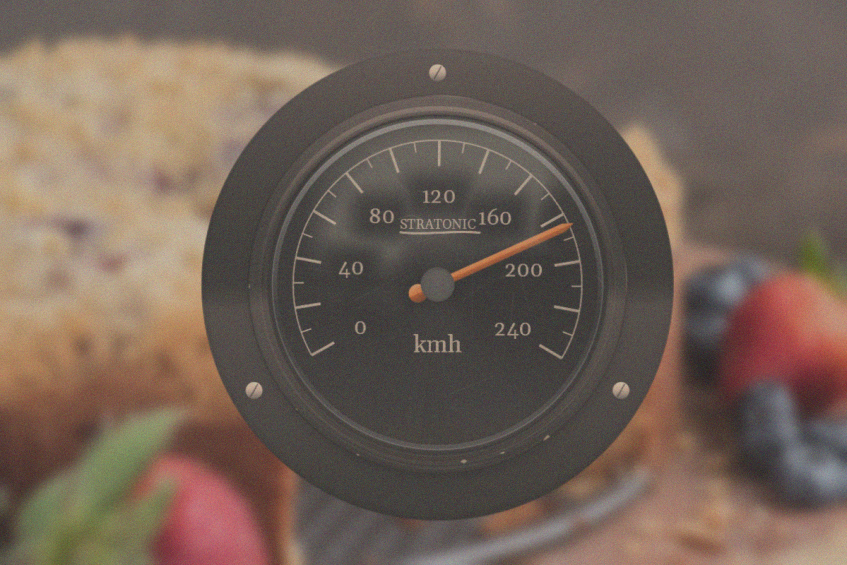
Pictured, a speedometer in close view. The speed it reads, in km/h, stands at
185 km/h
